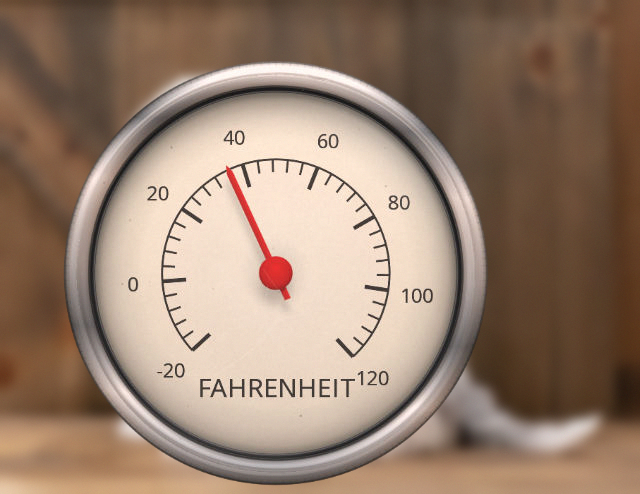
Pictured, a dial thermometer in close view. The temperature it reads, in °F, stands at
36 °F
